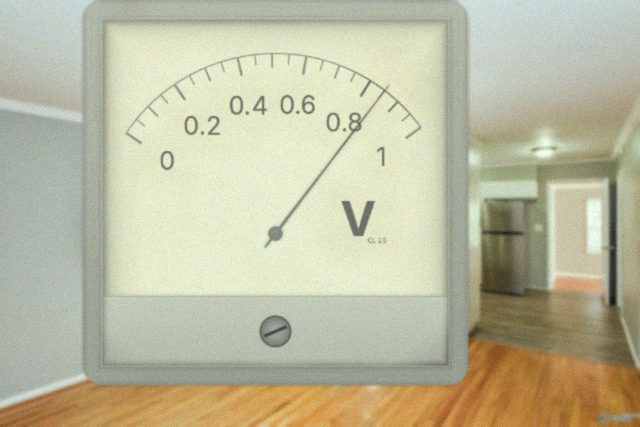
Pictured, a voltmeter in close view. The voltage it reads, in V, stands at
0.85 V
